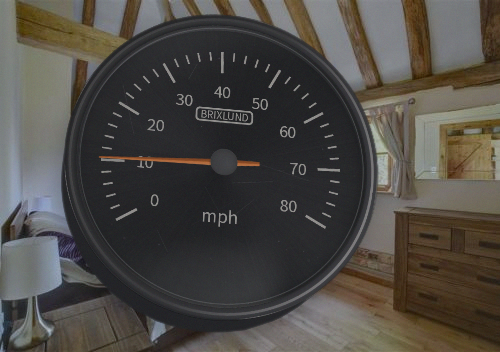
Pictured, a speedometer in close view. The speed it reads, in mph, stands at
10 mph
